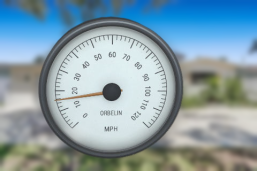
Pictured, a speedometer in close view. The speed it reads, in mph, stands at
16 mph
